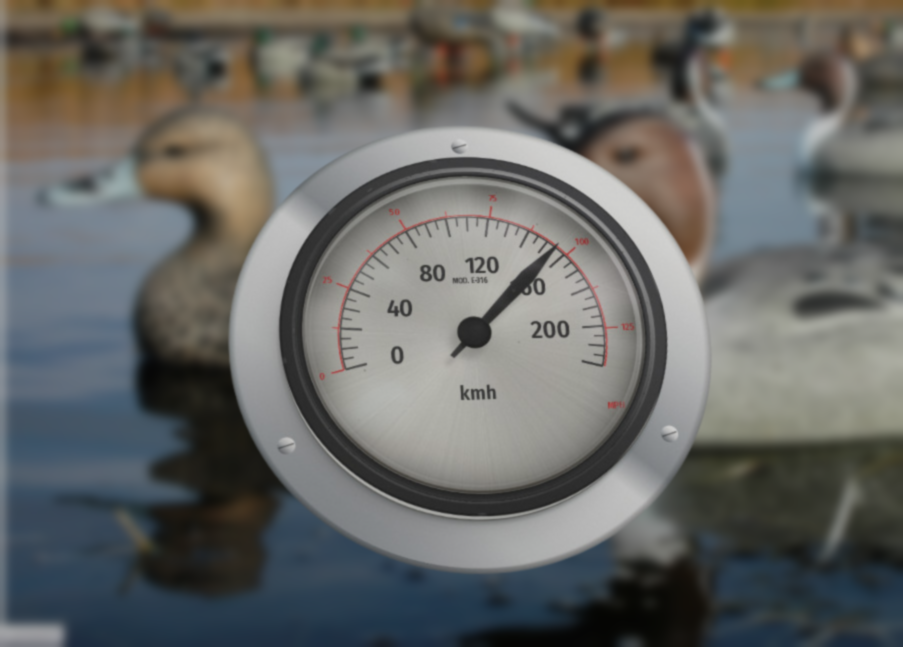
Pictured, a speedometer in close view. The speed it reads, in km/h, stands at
155 km/h
